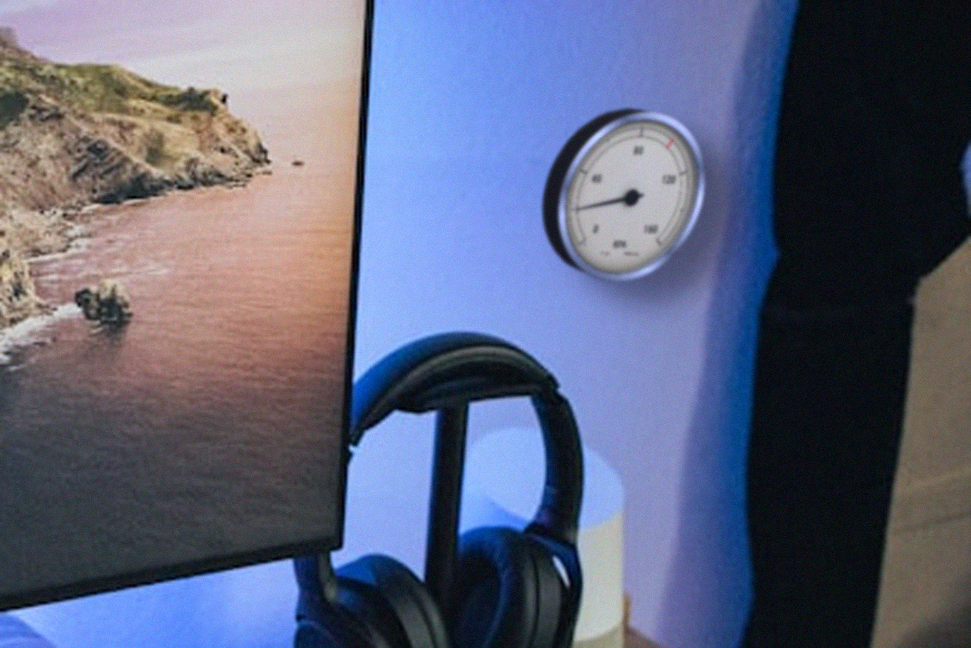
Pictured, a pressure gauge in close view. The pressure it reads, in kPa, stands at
20 kPa
